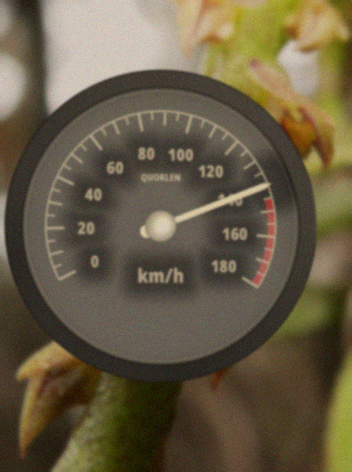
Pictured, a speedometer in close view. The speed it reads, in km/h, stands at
140 km/h
